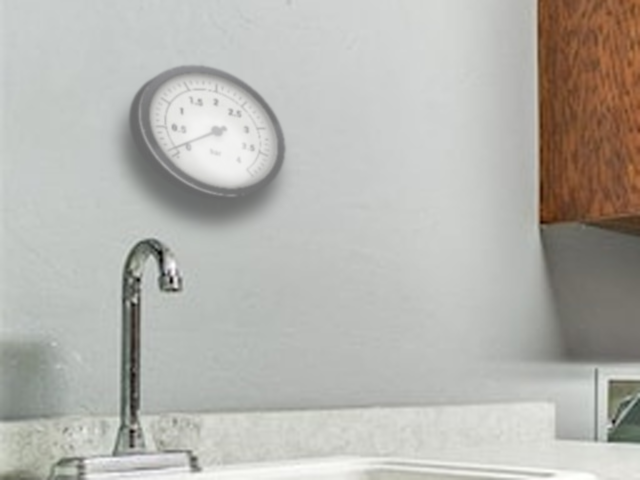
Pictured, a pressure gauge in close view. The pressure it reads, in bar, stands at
0.1 bar
